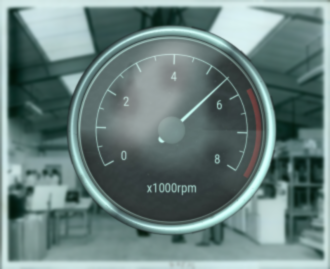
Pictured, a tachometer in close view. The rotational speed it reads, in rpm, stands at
5500 rpm
